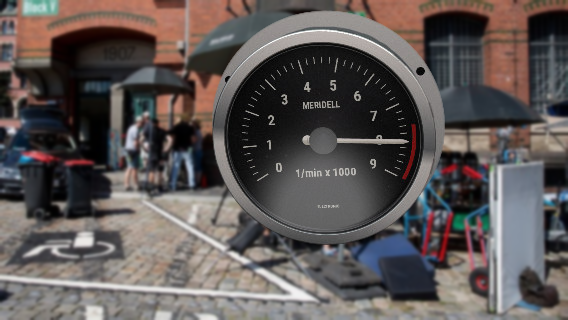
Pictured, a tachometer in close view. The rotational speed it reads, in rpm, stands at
8000 rpm
